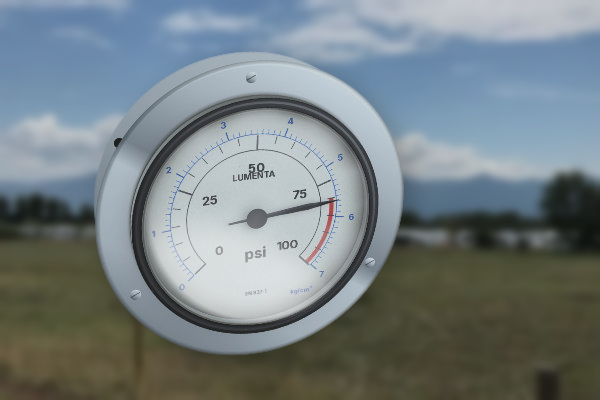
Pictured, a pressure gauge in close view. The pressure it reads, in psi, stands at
80 psi
